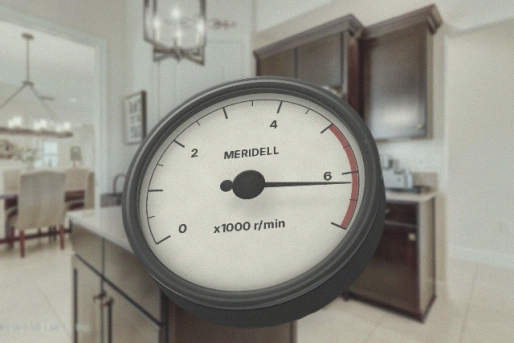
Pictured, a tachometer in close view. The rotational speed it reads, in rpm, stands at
6250 rpm
